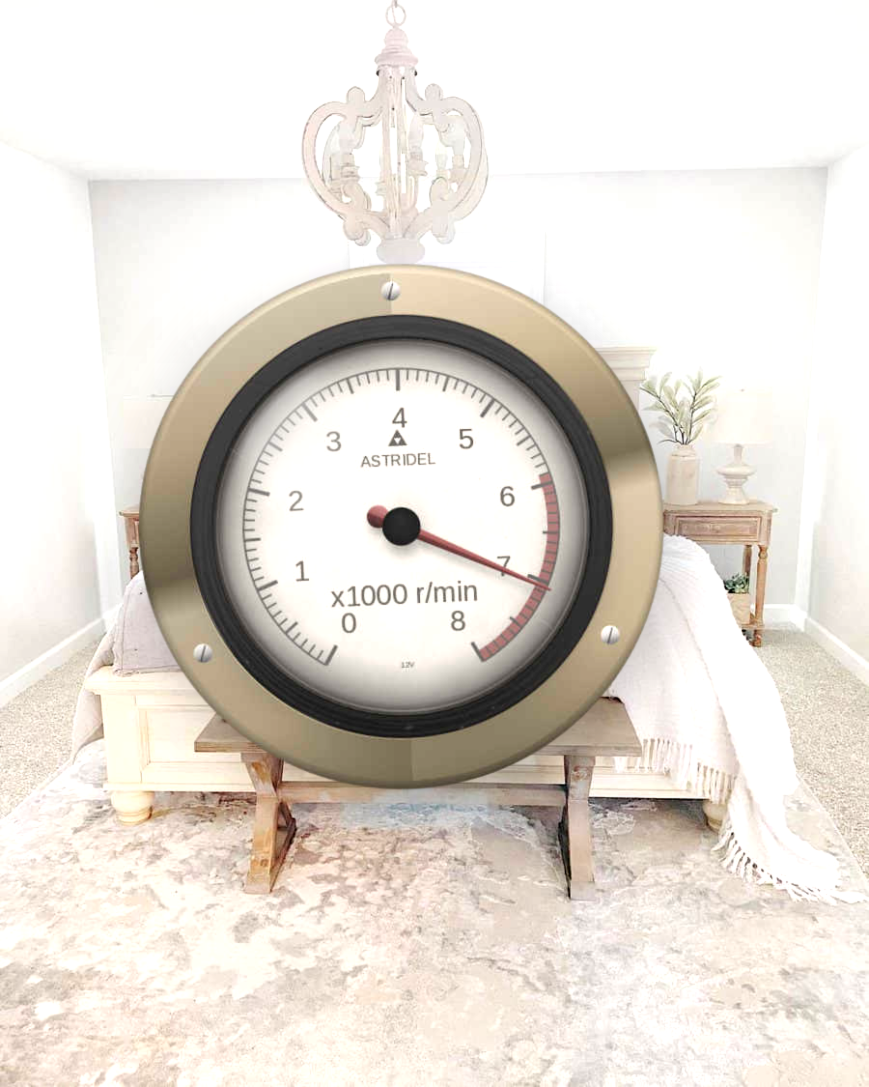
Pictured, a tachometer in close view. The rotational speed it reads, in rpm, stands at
7050 rpm
